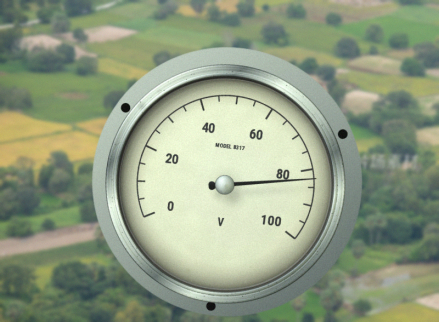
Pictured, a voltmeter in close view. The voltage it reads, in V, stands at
82.5 V
